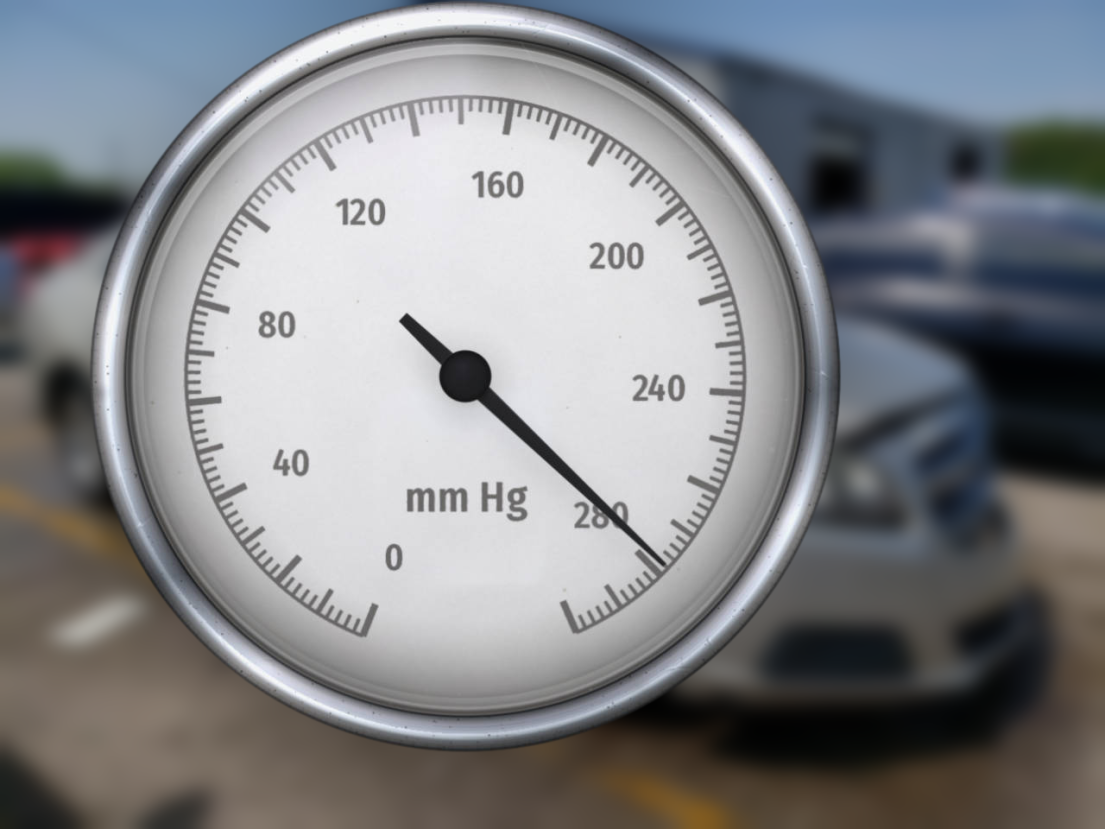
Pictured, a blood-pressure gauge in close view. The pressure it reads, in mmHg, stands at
278 mmHg
